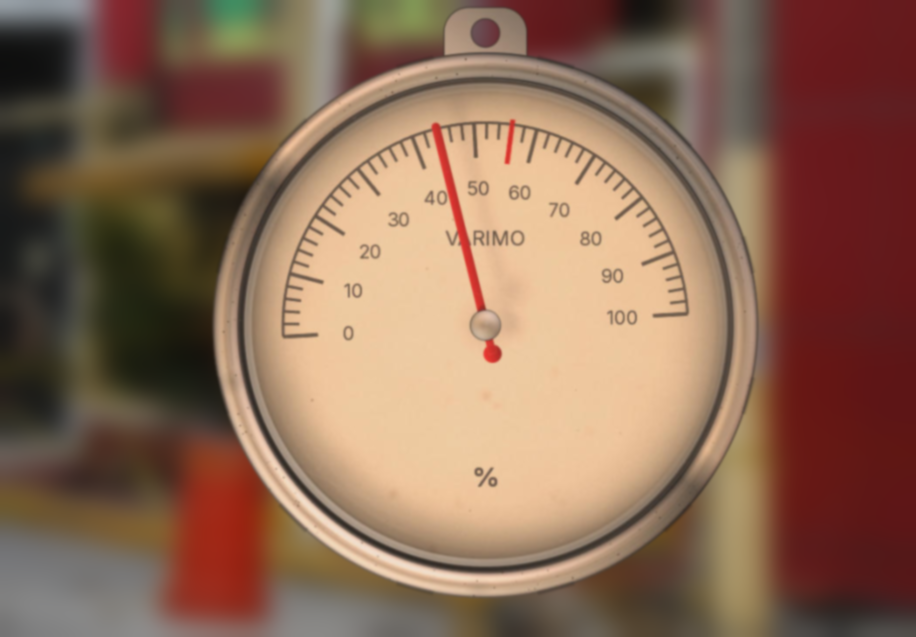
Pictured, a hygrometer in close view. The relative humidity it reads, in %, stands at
44 %
